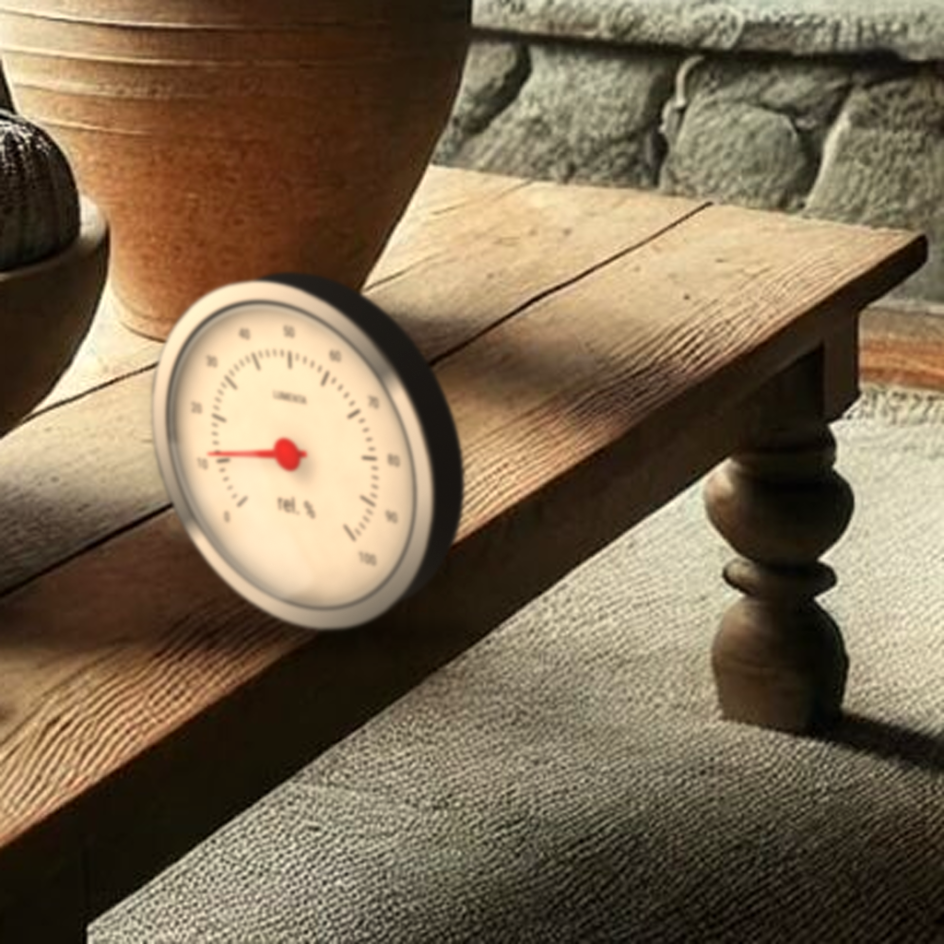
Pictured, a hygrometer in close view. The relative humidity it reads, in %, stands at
12 %
